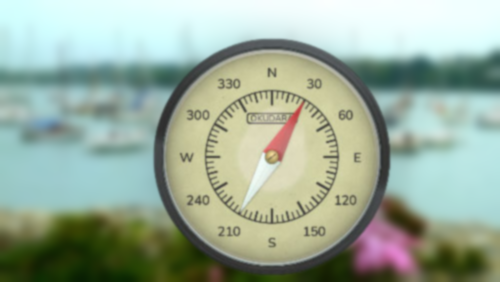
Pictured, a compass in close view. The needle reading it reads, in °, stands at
30 °
